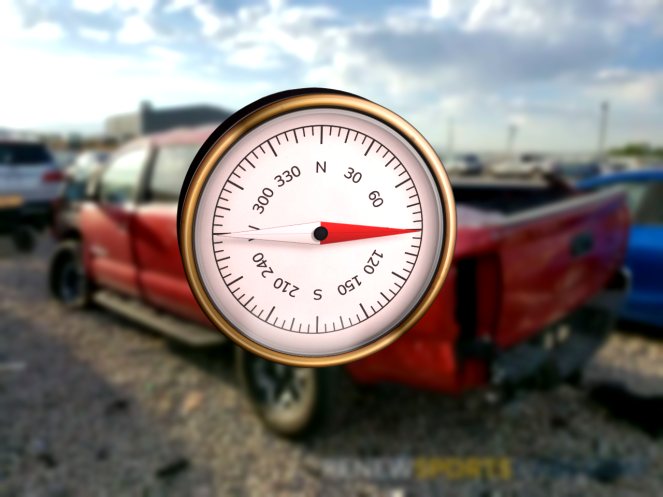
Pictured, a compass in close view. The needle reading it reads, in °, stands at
90 °
